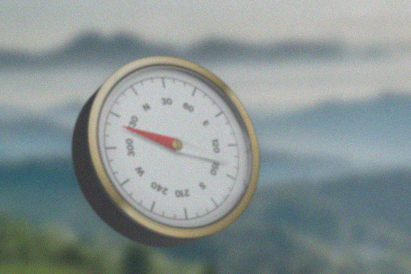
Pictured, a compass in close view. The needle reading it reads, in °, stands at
320 °
